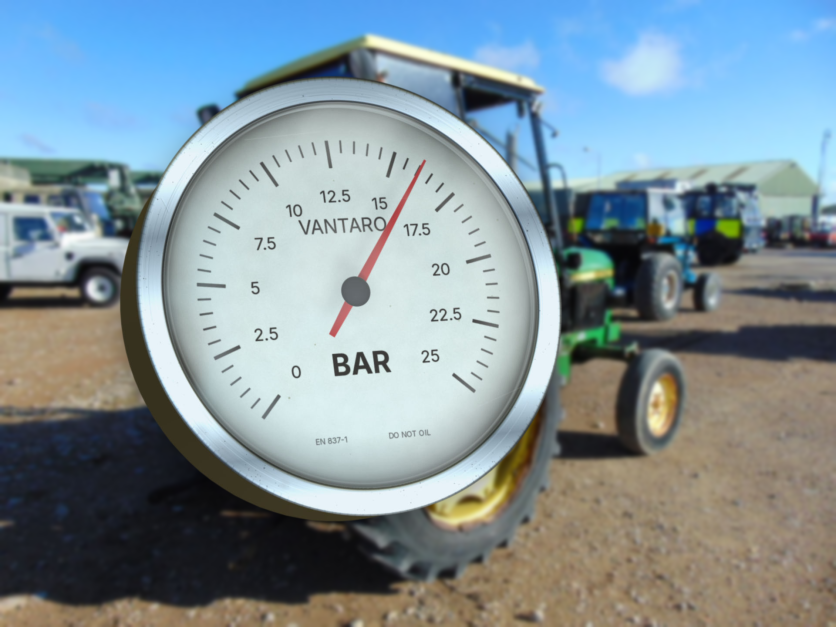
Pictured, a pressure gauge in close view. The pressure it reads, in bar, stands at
16 bar
